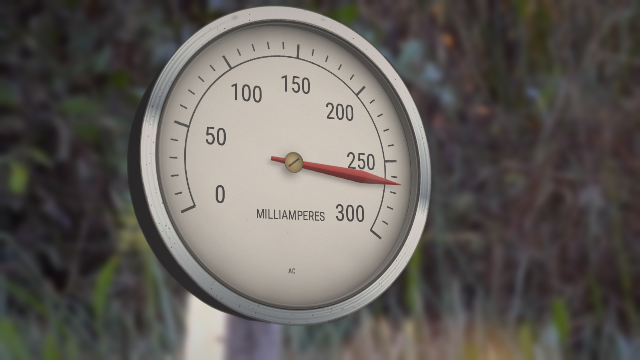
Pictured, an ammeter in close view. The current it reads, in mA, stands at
265 mA
